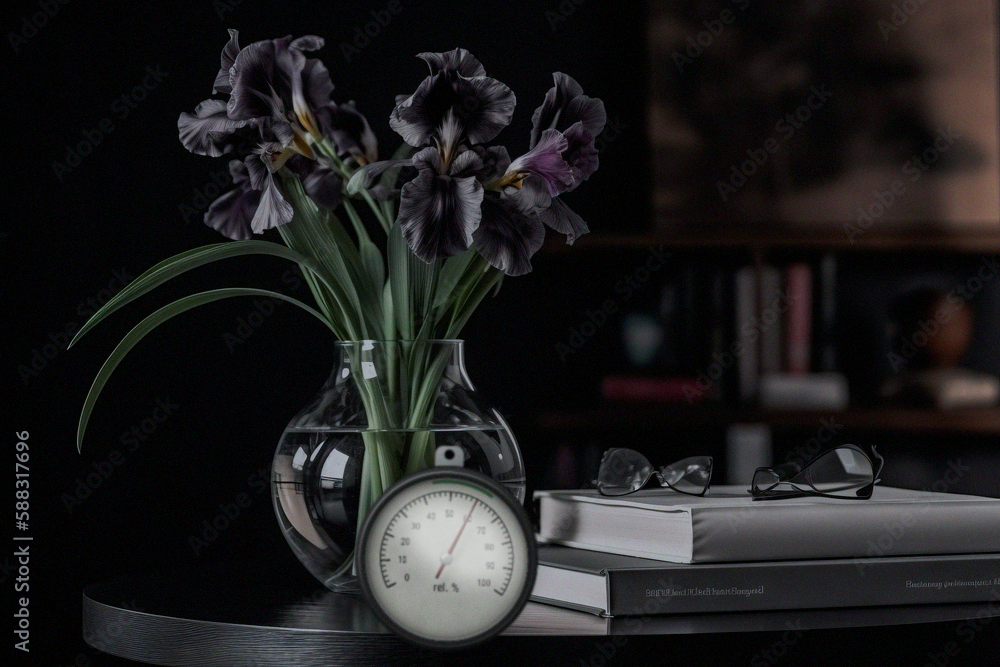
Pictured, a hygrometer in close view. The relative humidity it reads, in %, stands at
60 %
